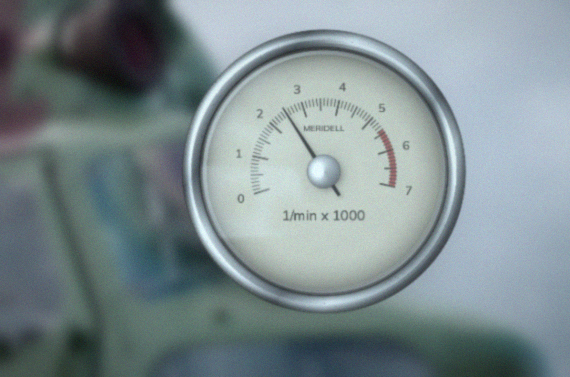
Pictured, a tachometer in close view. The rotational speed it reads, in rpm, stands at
2500 rpm
